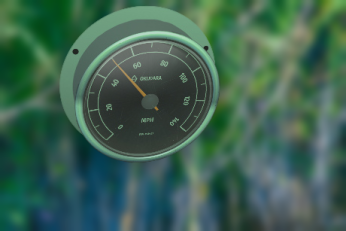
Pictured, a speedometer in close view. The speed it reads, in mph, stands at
50 mph
